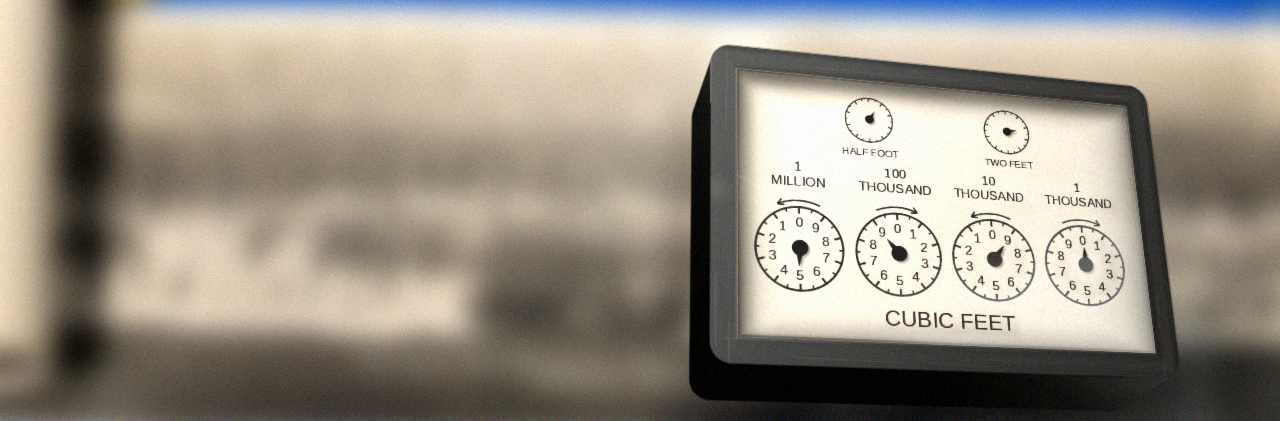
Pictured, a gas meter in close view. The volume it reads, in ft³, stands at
489000 ft³
